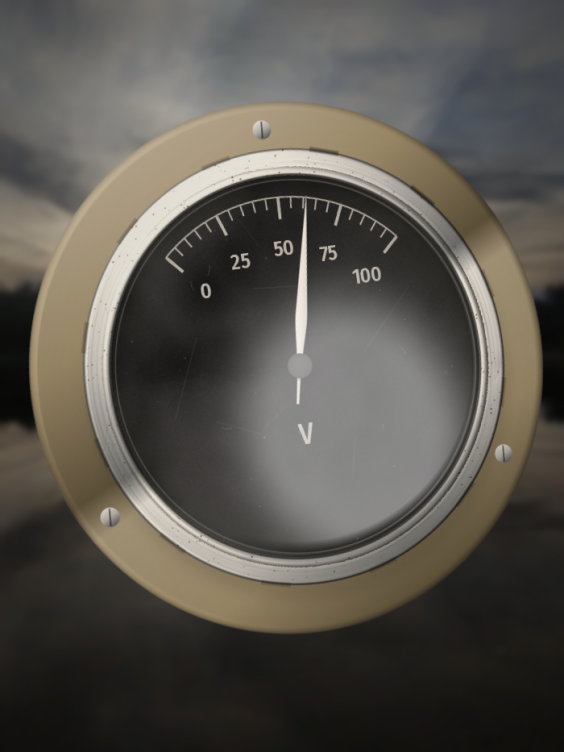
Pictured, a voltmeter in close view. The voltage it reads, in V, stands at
60 V
